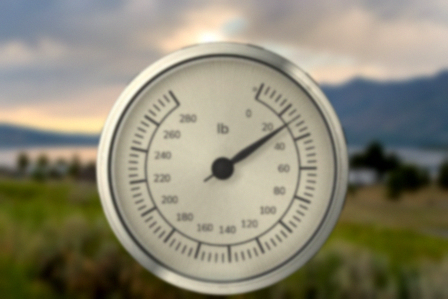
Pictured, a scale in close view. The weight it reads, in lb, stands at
28 lb
